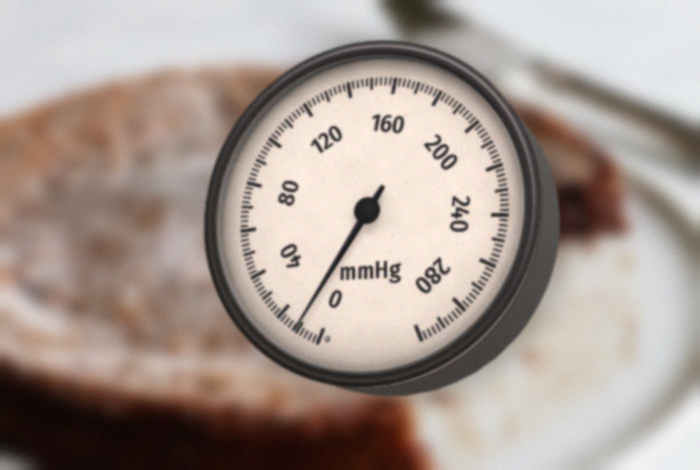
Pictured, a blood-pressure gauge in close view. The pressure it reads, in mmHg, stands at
10 mmHg
